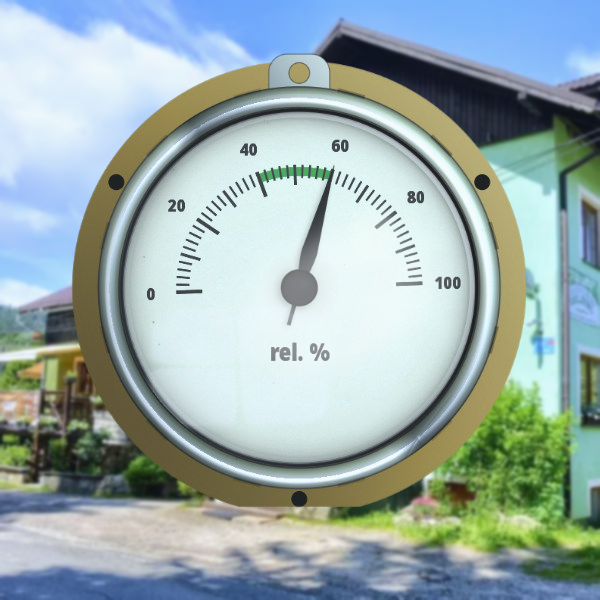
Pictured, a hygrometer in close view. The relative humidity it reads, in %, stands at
60 %
